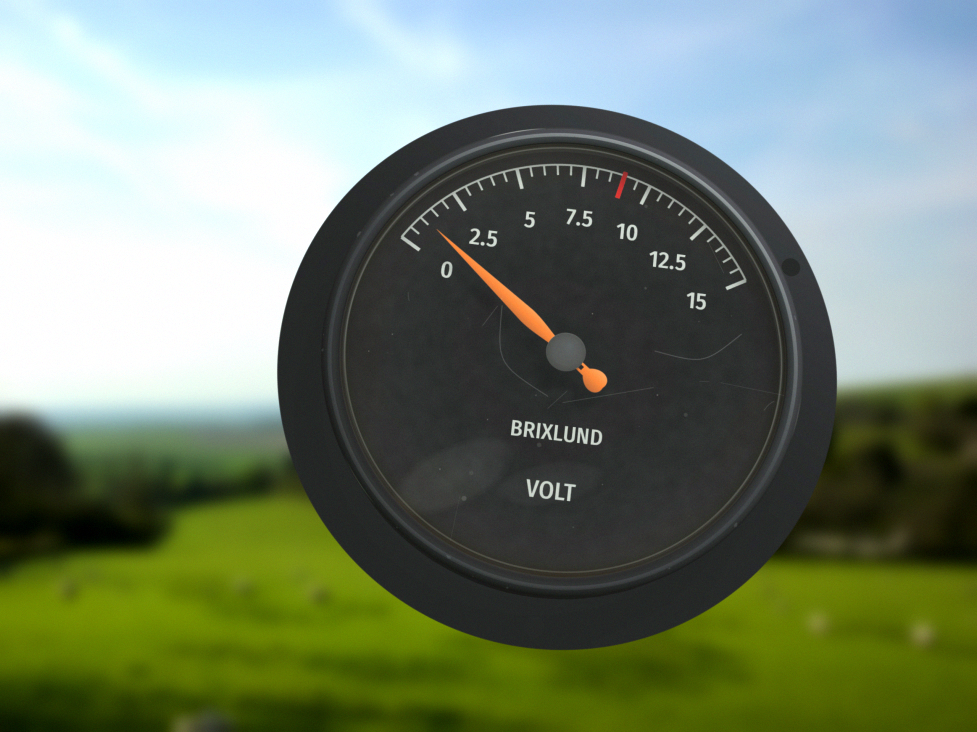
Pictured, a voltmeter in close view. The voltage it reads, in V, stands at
1 V
